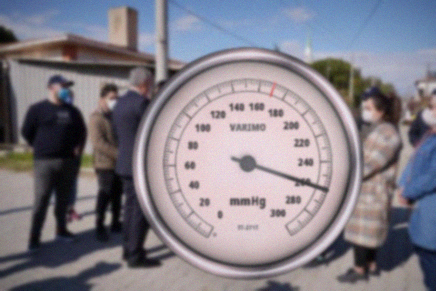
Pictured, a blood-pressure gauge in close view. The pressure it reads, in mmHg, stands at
260 mmHg
